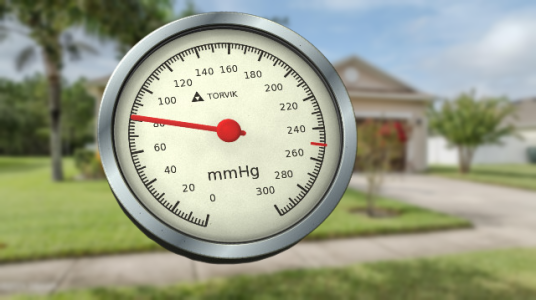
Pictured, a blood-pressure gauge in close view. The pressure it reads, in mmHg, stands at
80 mmHg
